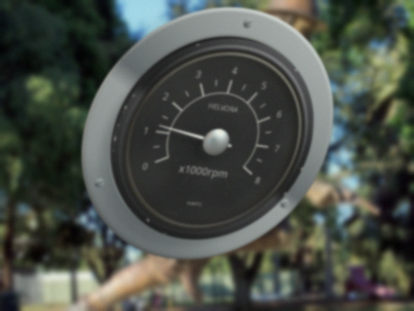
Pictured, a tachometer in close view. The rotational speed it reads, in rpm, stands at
1250 rpm
